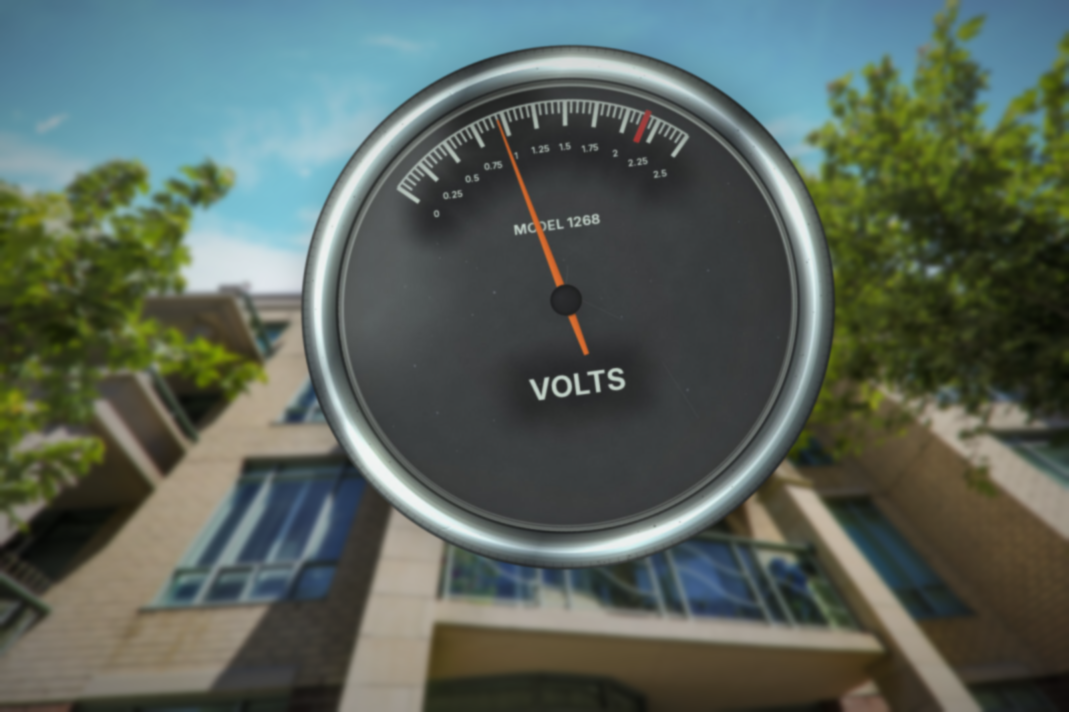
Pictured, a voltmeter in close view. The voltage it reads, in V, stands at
0.95 V
